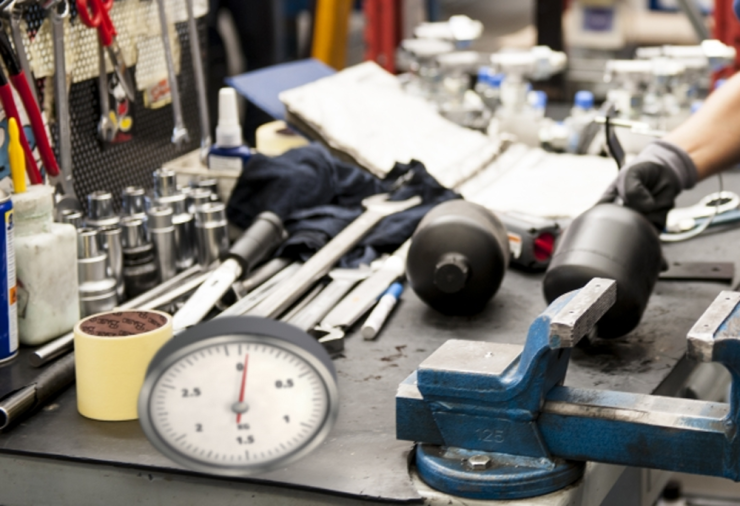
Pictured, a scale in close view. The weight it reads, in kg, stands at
0.05 kg
